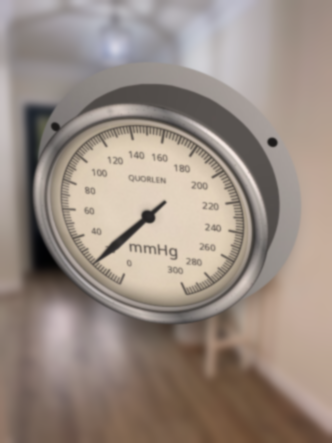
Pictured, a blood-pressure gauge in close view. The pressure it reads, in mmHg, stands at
20 mmHg
